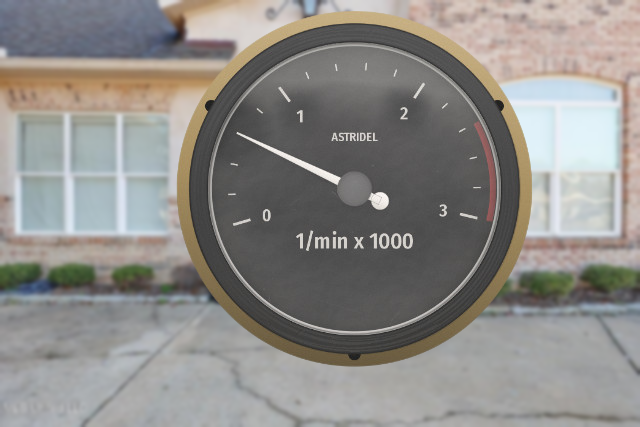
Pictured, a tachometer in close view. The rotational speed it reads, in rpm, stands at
600 rpm
